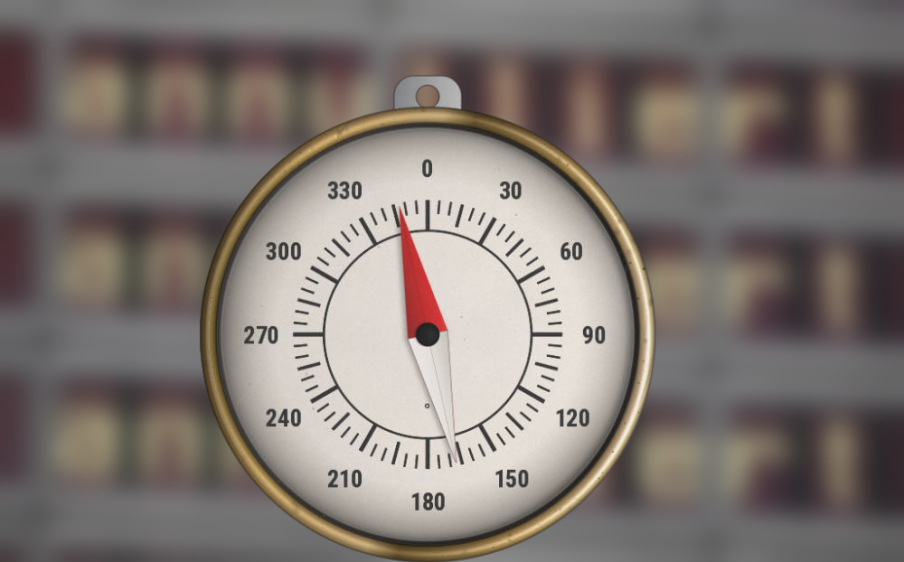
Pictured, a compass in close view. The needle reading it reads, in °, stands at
347.5 °
